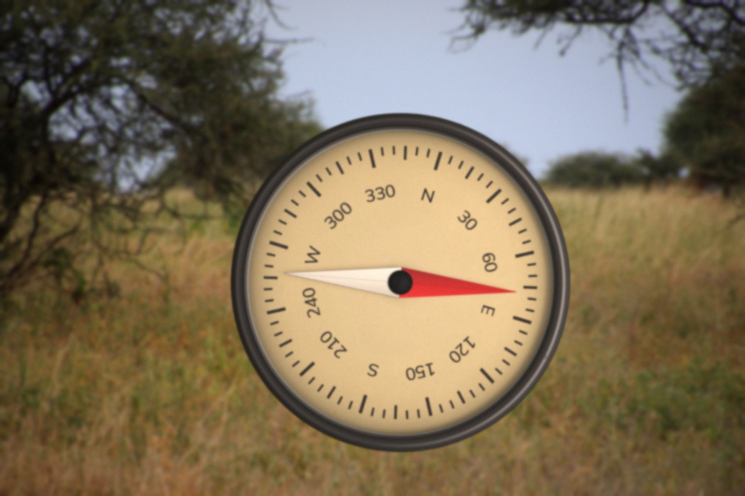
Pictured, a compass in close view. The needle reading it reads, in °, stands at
77.5 °
